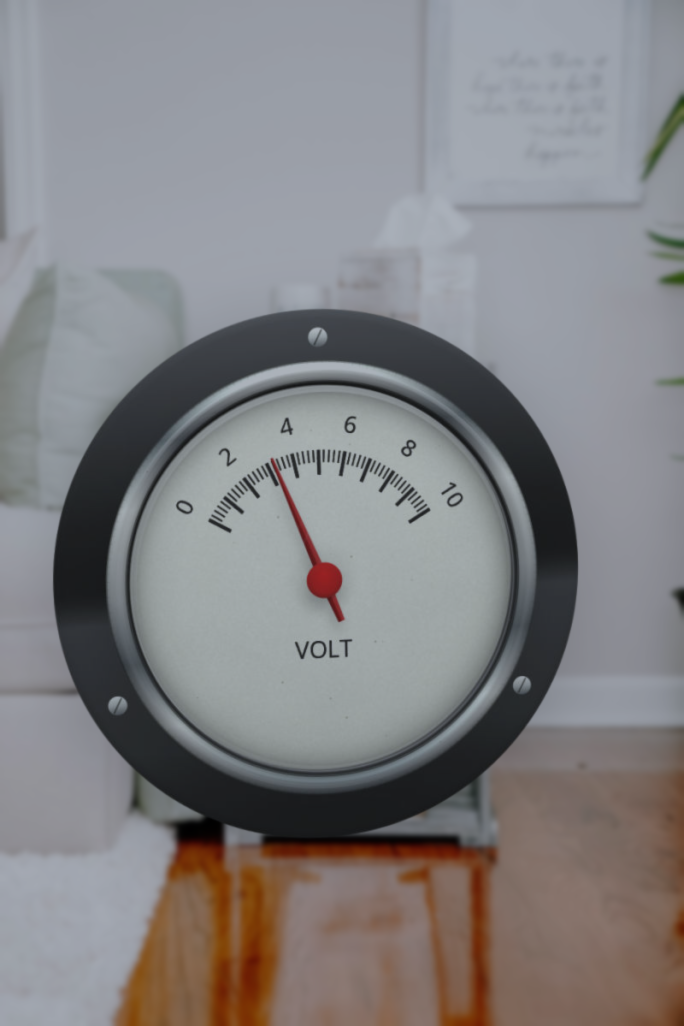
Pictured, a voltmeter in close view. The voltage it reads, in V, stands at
3.2 V
